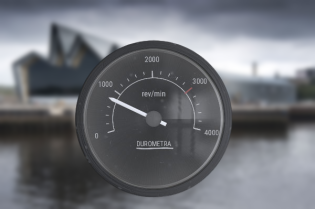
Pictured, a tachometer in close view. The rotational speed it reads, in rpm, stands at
800 rpm
